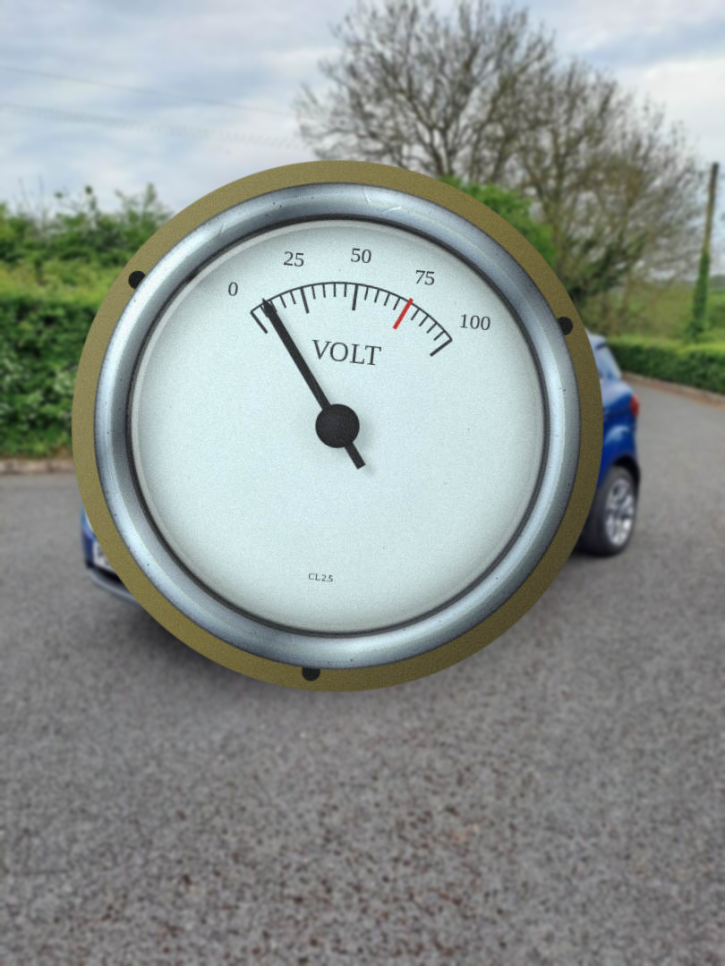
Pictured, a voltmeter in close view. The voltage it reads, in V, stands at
7.5 V
